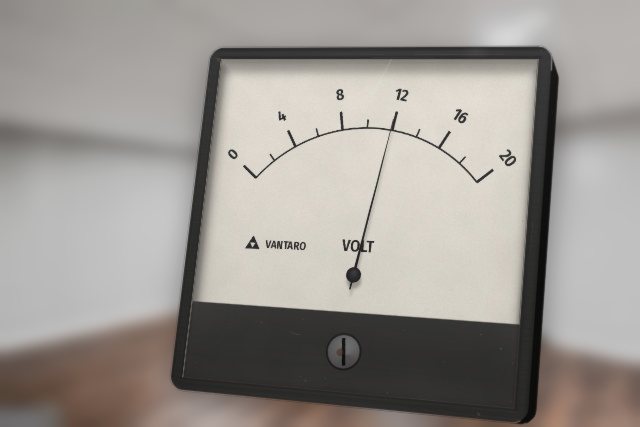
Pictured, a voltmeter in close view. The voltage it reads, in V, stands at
12 V
